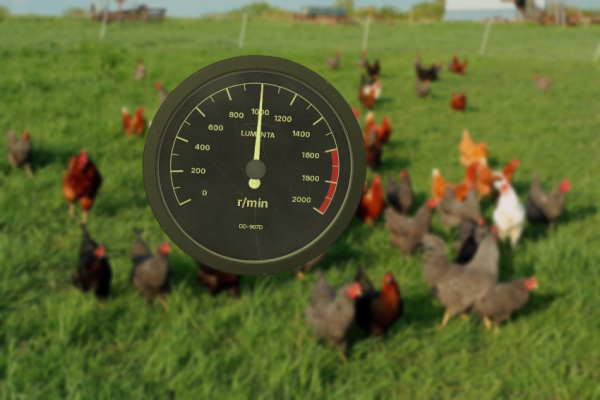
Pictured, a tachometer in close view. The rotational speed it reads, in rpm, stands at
1000 rpm
